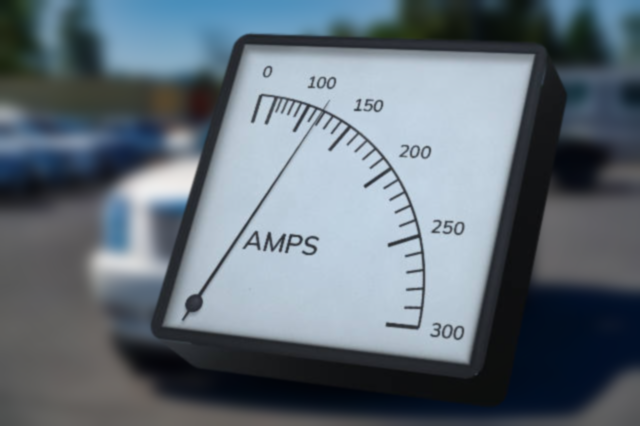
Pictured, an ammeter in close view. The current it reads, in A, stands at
120 A
